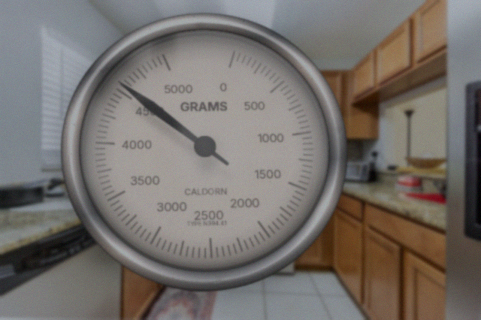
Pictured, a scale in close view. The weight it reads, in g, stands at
4550 g
